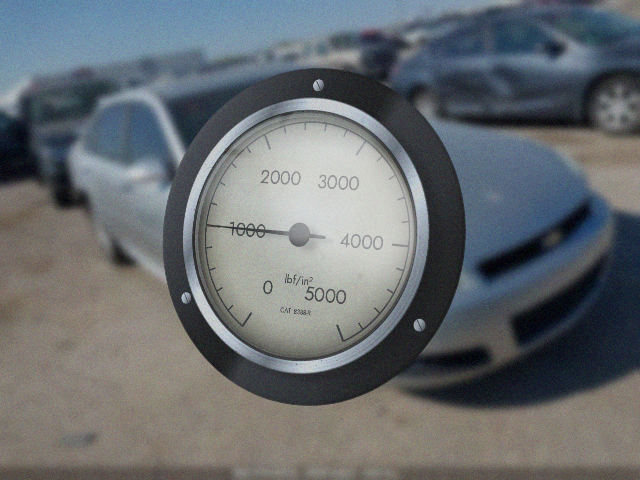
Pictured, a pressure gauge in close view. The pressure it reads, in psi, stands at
1000 psi
